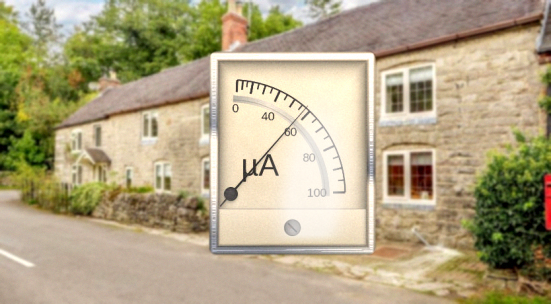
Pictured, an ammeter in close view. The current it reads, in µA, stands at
57.5 µA
